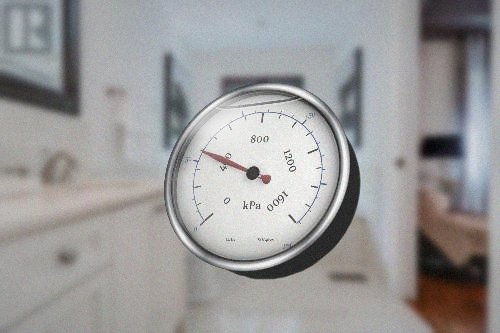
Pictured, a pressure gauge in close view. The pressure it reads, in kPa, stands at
400 kPa
